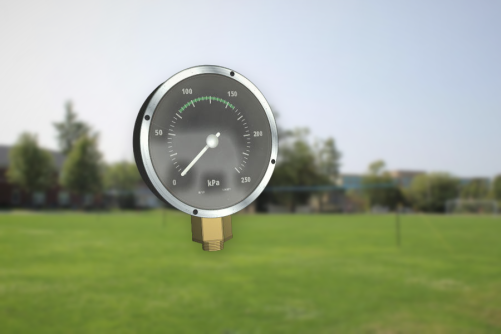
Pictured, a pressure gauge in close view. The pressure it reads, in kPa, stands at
0 kPa
